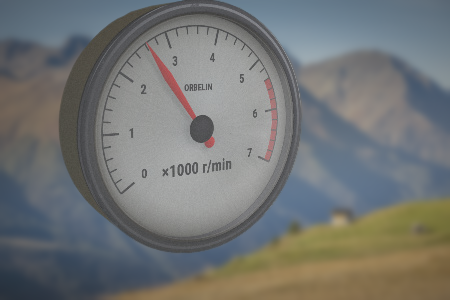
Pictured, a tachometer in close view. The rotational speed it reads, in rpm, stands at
2600 rpm
